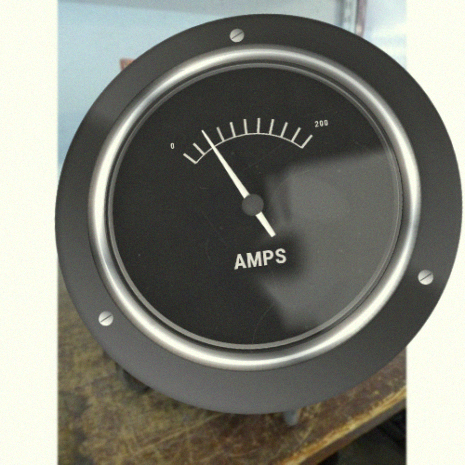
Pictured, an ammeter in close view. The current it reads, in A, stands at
40 A
